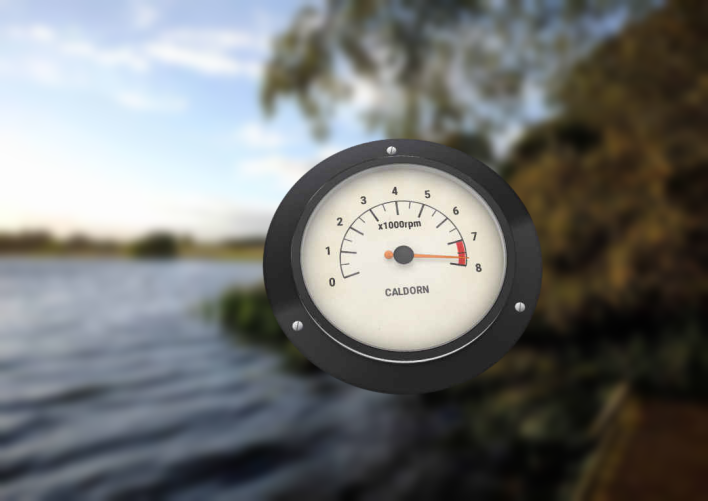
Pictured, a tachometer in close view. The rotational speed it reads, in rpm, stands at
7750 rpm
